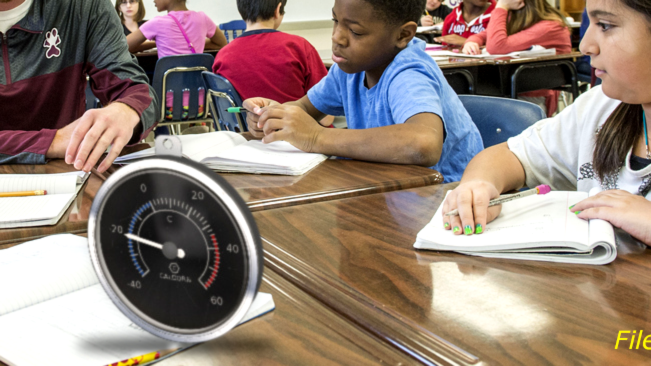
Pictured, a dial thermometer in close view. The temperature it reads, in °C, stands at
-20 °C
